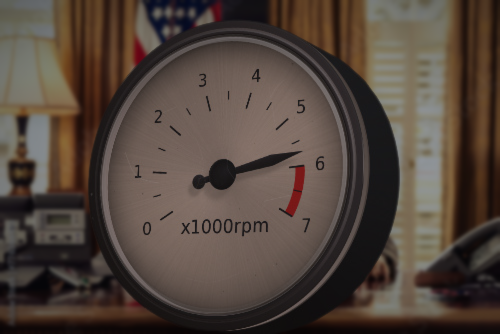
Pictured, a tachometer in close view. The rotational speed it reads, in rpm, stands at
5750 rpm
